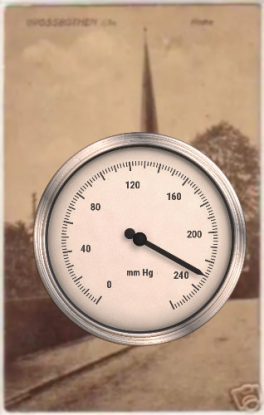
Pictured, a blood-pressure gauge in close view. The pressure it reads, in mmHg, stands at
230 mmHg
